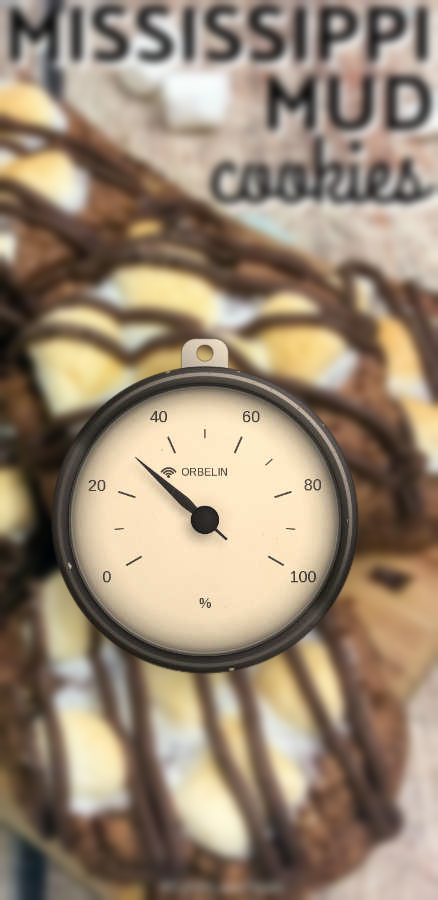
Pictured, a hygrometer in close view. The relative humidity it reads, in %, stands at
30 %
